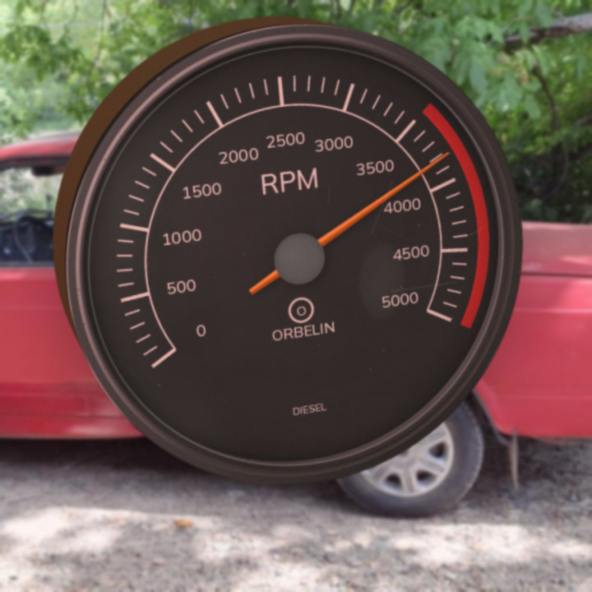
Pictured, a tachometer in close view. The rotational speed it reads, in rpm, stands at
3800 rpm
